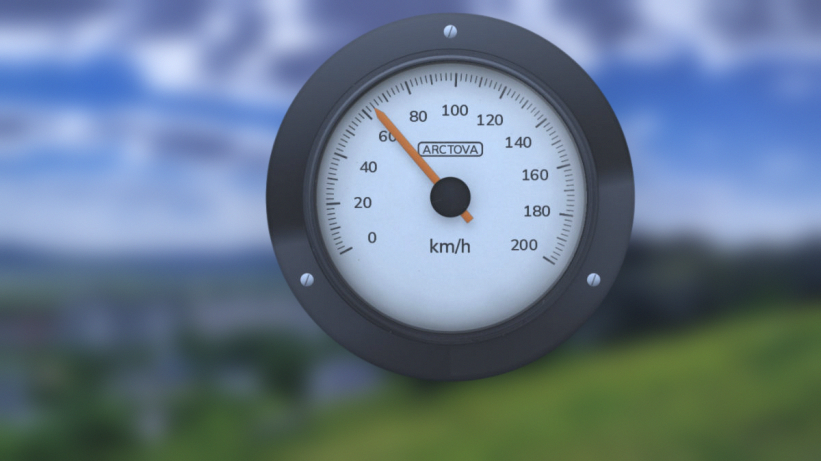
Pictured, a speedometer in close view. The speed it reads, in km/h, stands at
64 km/h
